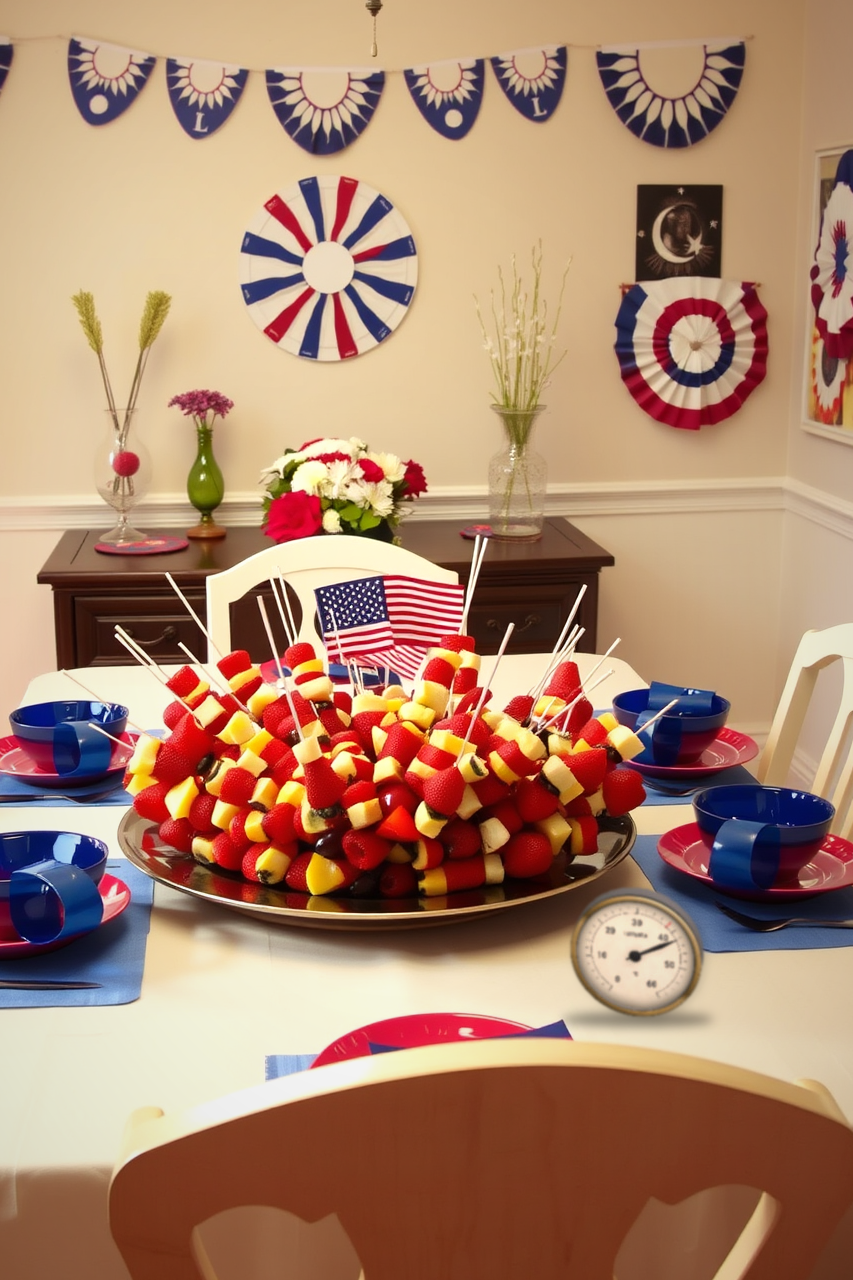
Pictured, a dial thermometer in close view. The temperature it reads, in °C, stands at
42 °C
